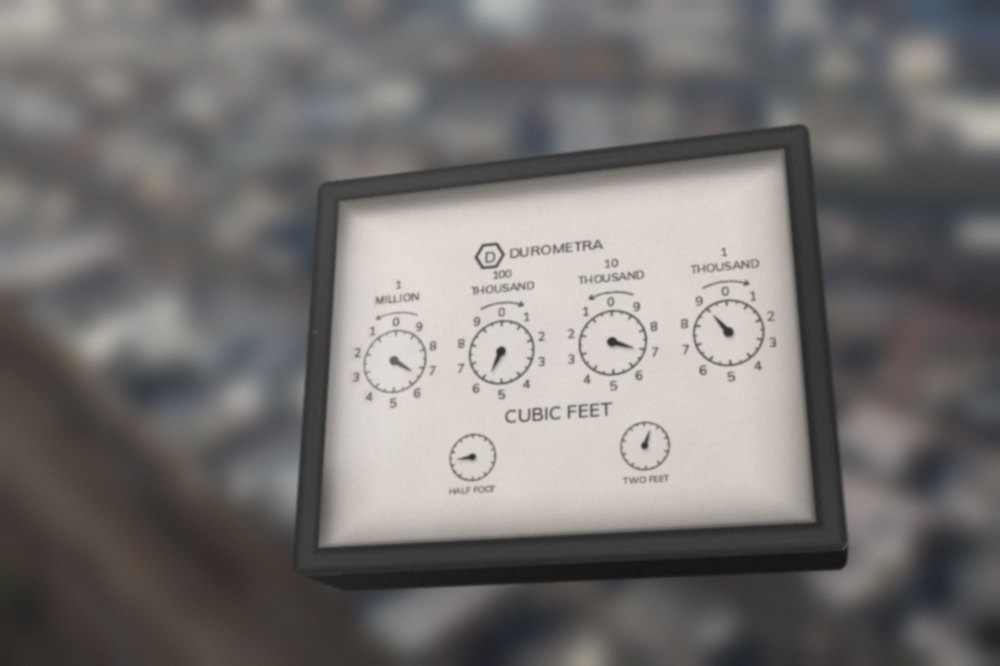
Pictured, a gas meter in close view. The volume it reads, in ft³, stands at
656900 ft³
